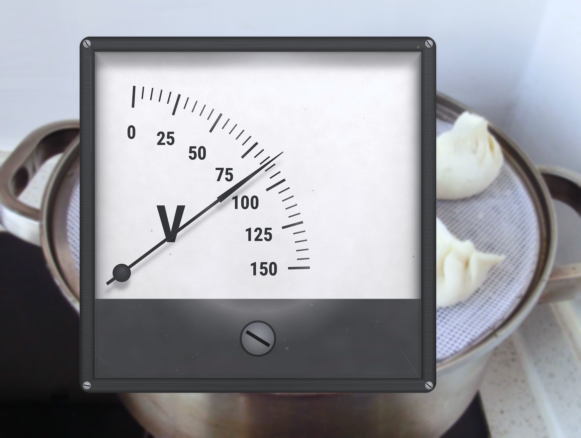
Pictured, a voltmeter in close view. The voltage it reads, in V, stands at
87.5 V
